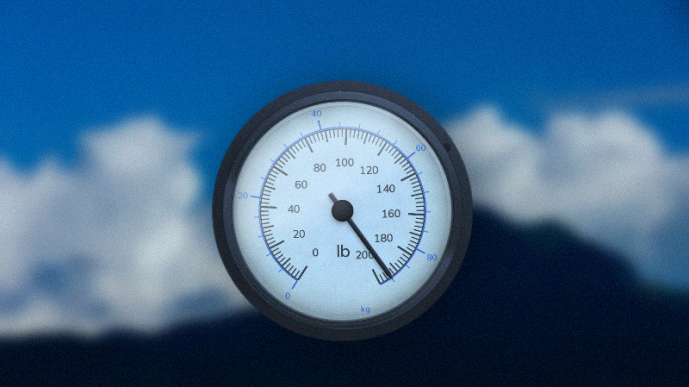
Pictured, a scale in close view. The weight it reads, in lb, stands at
194 lb
